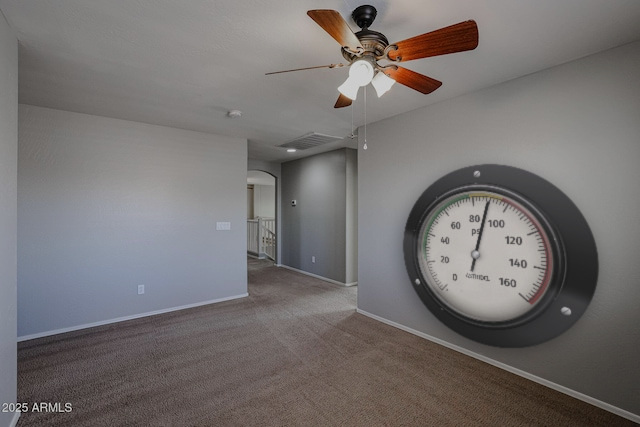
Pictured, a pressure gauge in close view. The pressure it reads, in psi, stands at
90 psi
